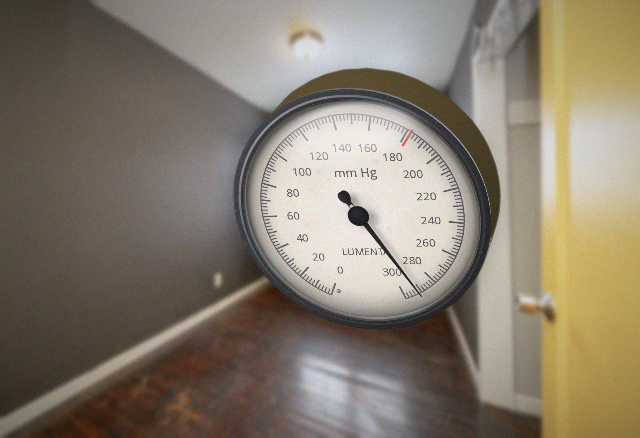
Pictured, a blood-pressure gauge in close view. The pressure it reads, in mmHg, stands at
290 mmHg
